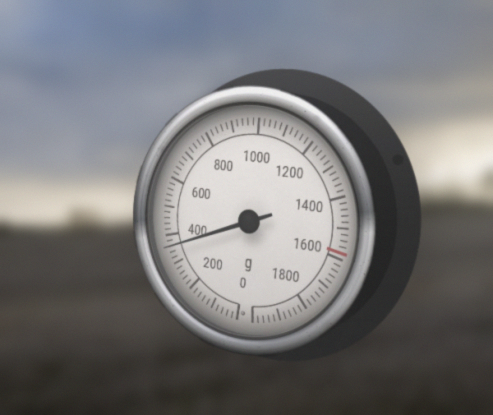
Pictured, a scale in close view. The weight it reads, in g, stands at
360 g
